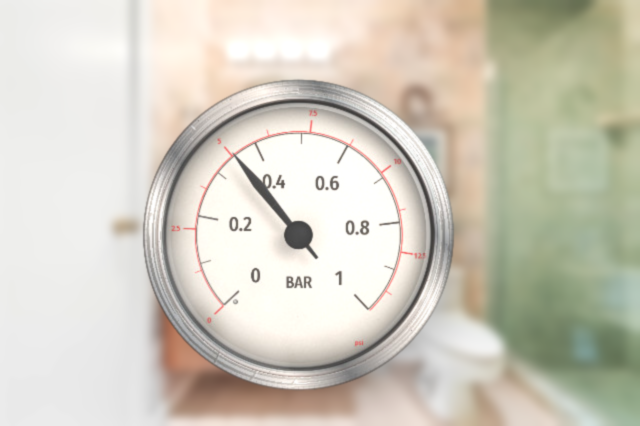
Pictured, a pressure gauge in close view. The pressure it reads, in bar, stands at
0.35 bar
